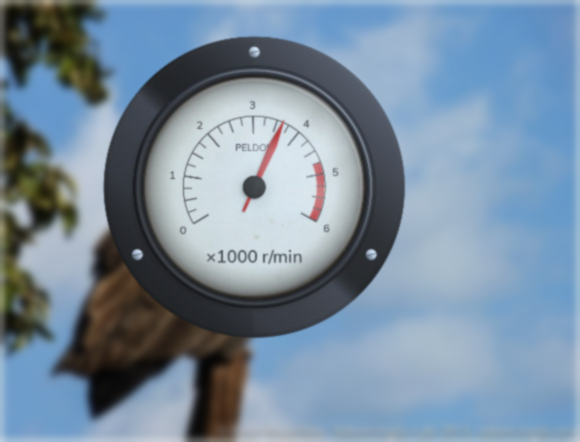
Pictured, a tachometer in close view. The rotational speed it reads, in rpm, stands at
3625 rpm
